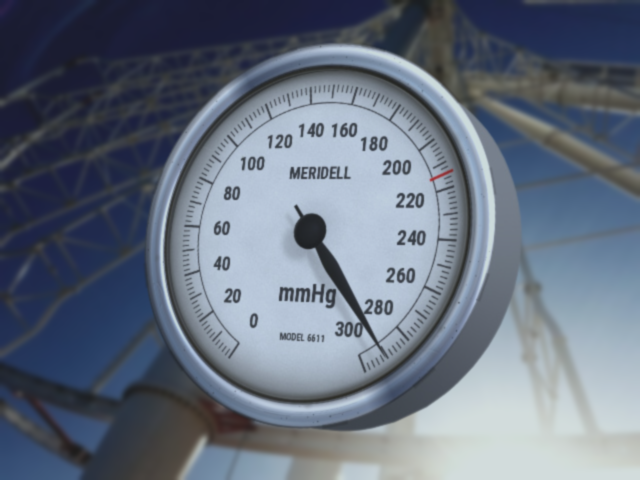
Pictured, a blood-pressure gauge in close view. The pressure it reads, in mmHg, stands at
290 mmHg
